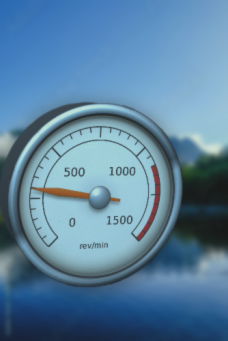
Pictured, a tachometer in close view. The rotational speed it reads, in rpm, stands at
300 rpm
